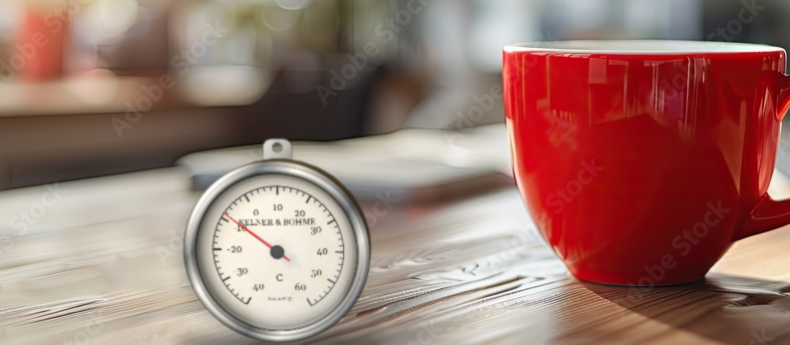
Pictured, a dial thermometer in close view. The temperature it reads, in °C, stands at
-8 °C
